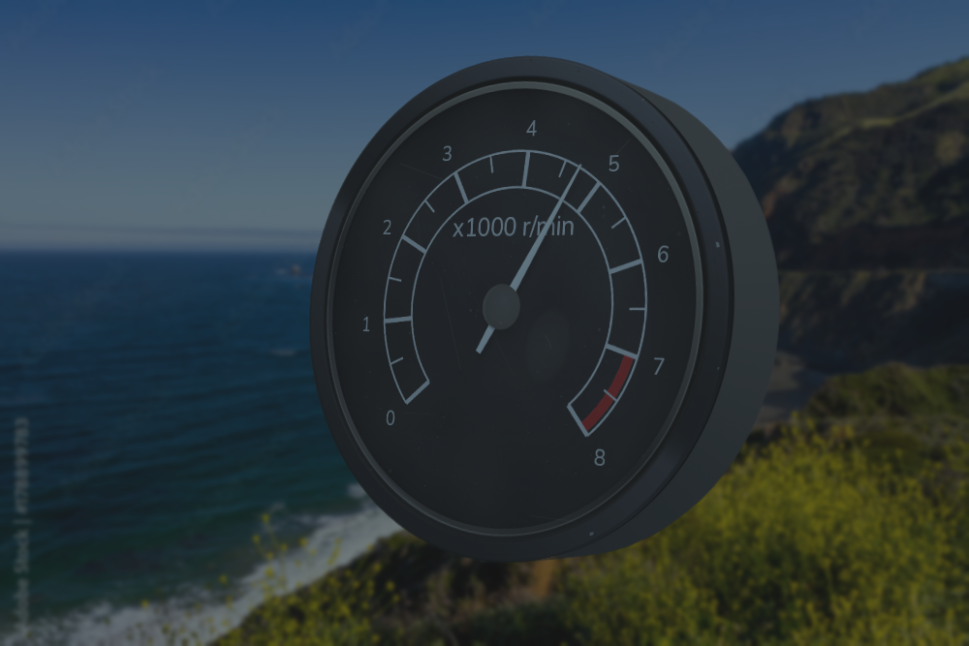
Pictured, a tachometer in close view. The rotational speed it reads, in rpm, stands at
4750 rpm
